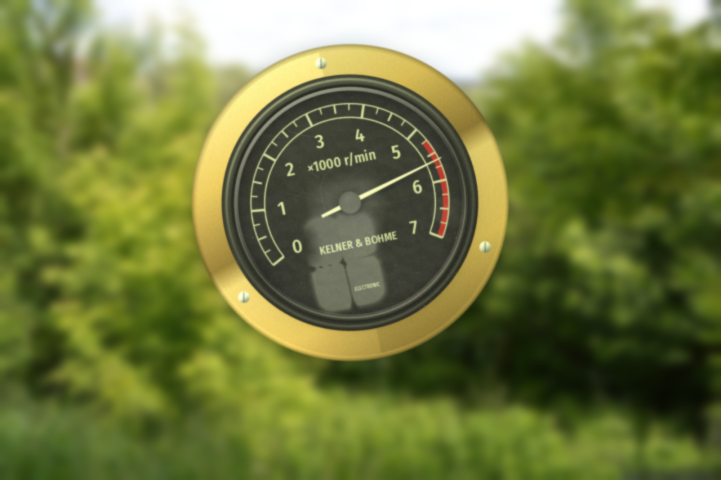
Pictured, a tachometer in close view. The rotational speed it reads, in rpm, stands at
5625 rpm
